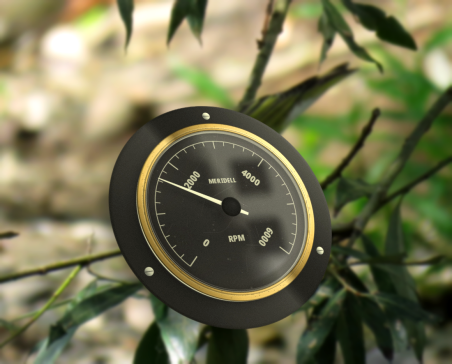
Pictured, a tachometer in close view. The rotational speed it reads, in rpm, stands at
1600 rpm
